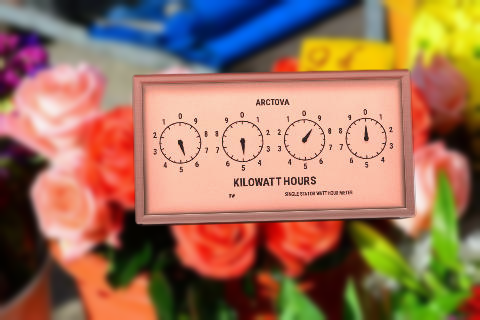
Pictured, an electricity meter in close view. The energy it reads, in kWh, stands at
5490 kWh
